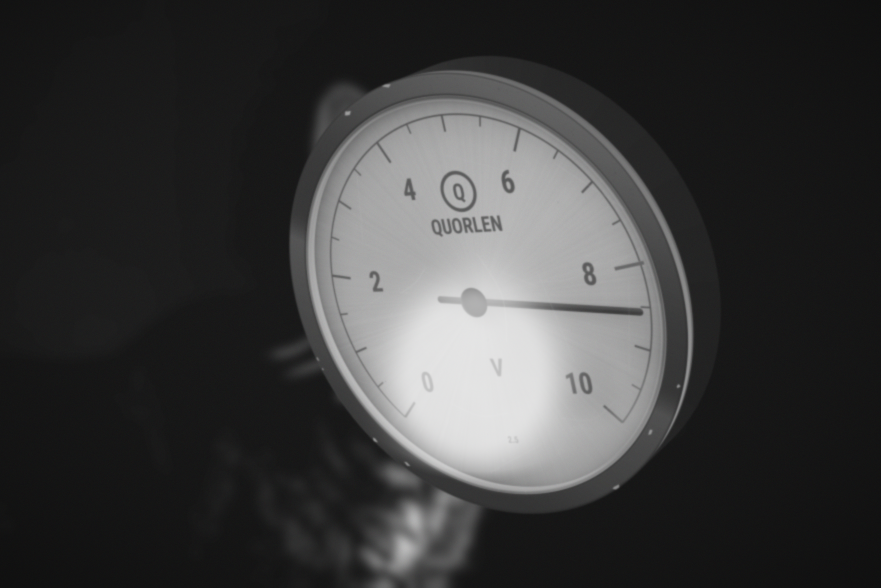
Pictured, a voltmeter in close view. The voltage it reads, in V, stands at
8.5 V
